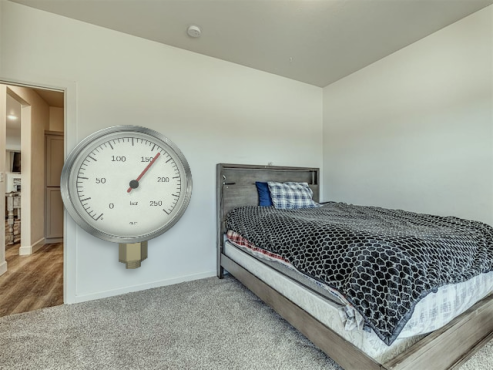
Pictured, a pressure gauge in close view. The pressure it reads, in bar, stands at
160 bar
